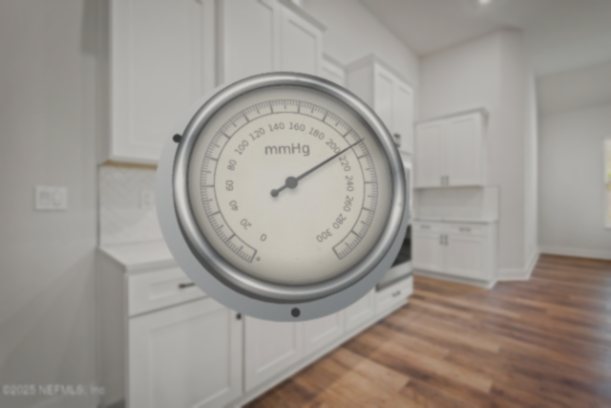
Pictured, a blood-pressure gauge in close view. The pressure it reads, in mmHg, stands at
210 mmHg
